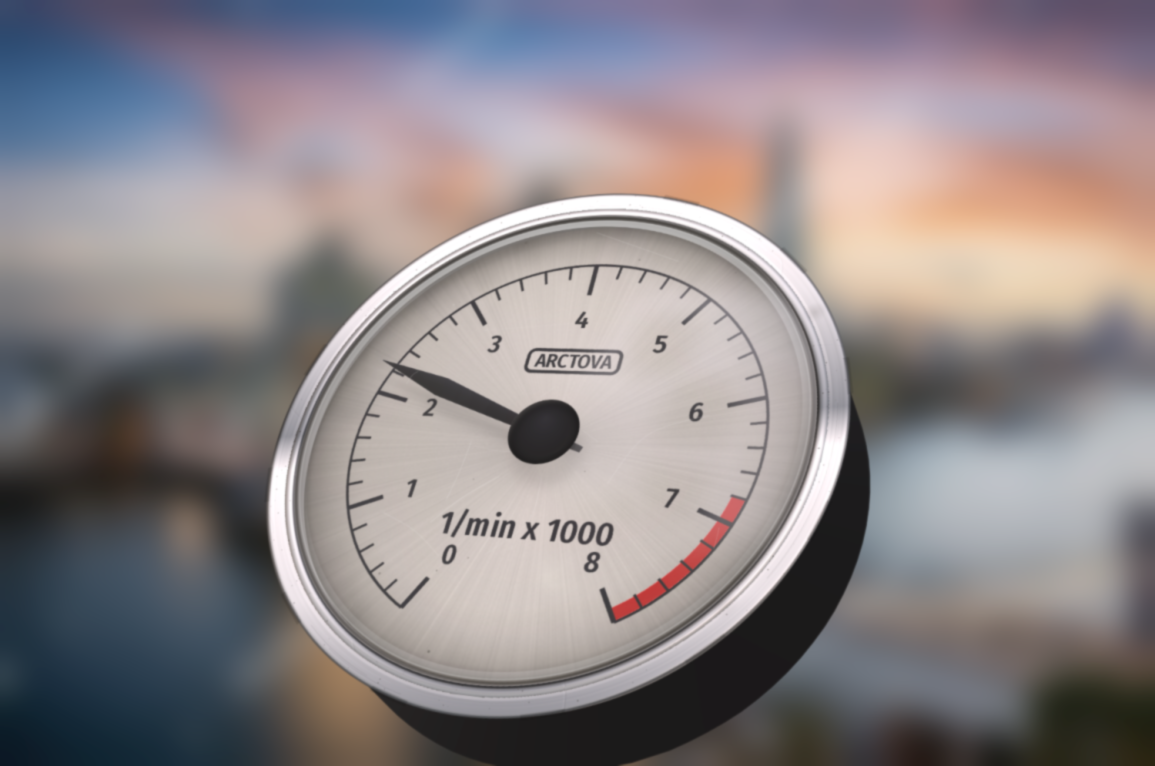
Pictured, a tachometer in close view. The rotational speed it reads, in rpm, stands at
2200 rpm
